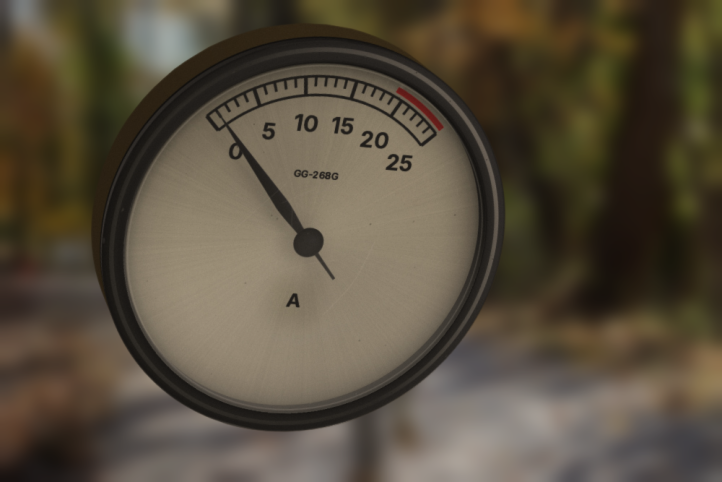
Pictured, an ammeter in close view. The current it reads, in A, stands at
1 A
